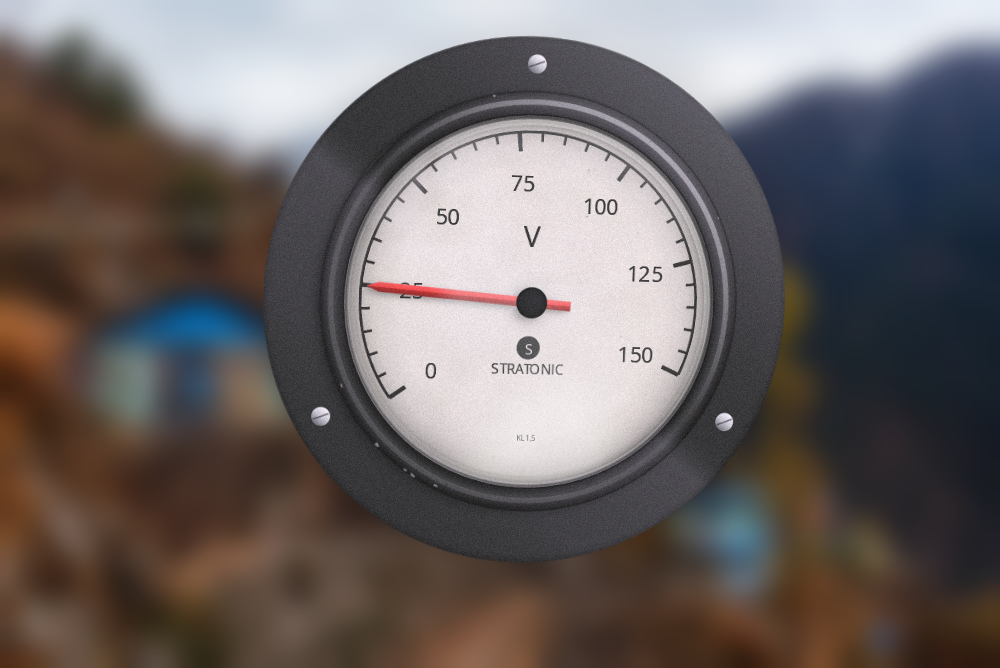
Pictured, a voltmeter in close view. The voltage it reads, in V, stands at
25 V
